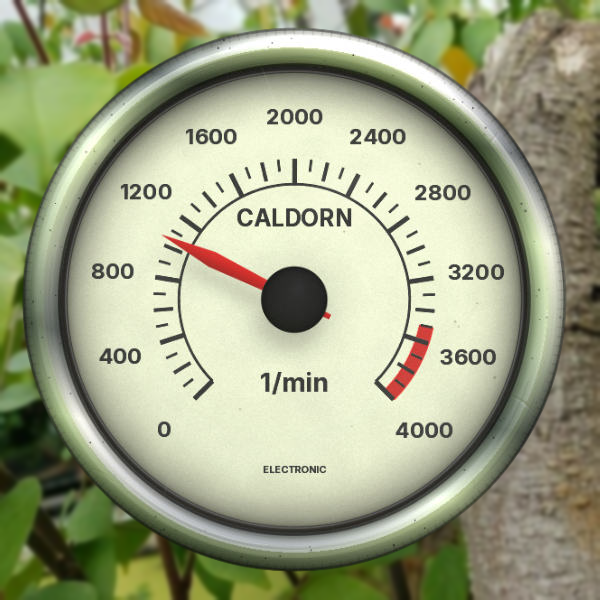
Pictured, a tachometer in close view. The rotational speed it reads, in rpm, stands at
1050 rpm
